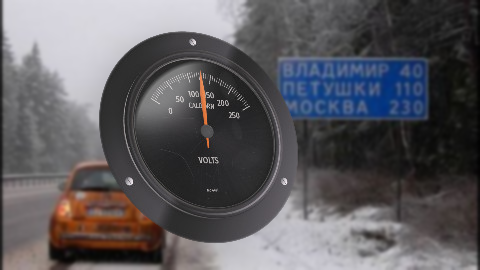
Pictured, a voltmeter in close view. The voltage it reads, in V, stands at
125 V
